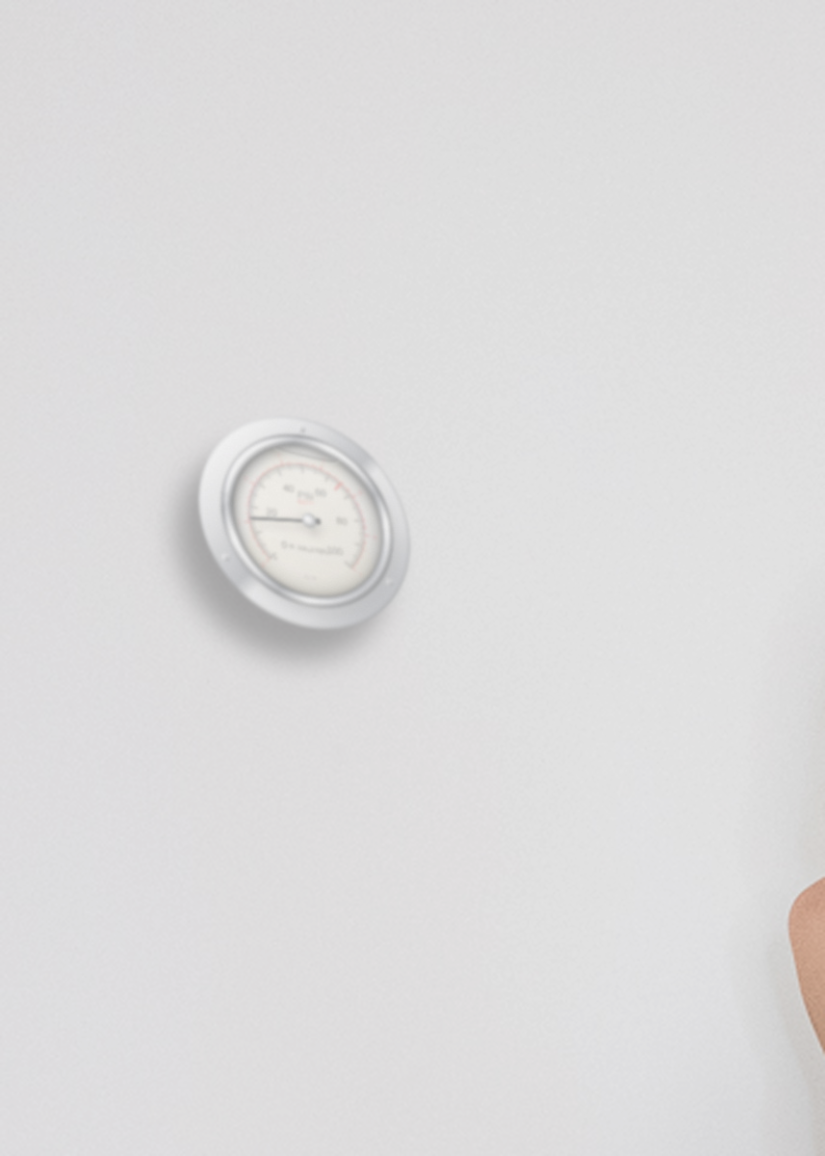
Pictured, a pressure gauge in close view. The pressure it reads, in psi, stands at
15 psi
